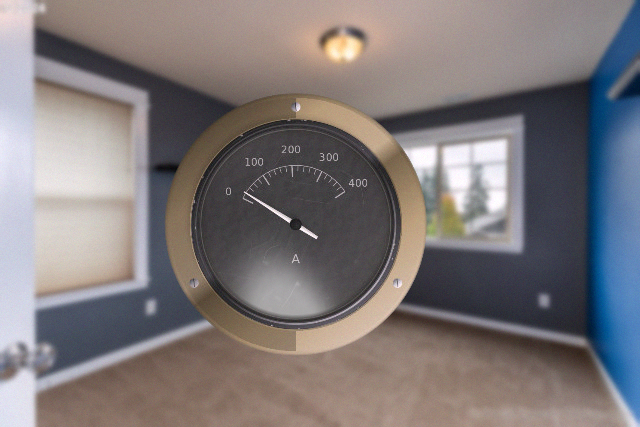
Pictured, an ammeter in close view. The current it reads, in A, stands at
20 A
